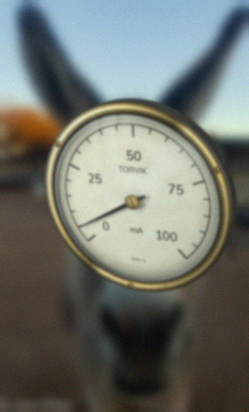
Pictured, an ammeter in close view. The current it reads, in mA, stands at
5 mA
